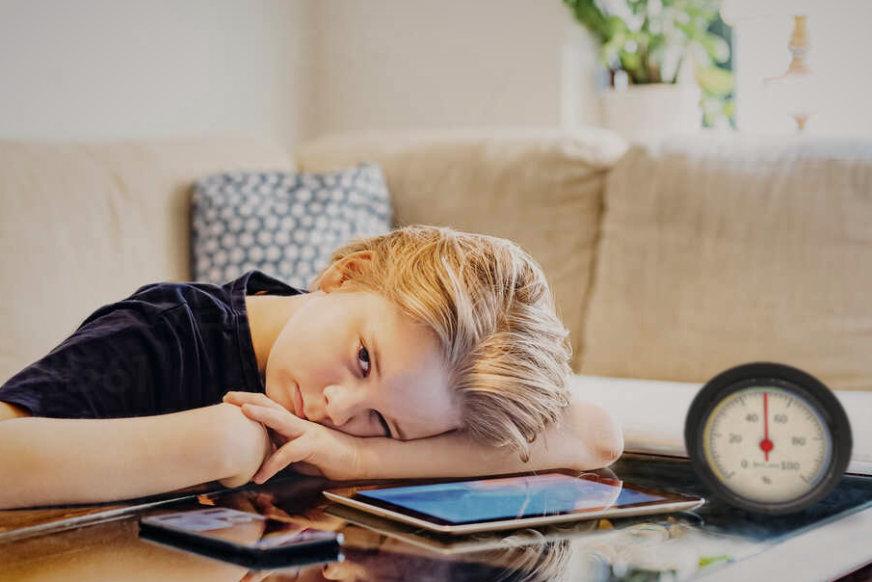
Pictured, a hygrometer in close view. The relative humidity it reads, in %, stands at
50 %
